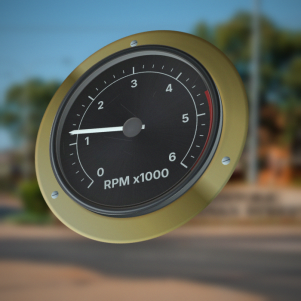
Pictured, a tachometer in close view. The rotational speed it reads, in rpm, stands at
1200 rpm
